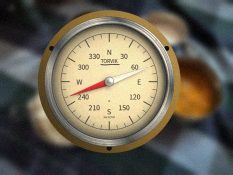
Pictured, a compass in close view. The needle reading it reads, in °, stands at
250 °
